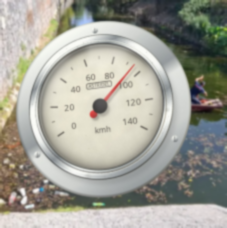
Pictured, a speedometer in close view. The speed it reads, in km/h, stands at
95 km/h
